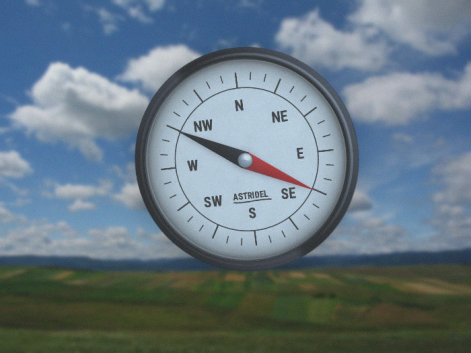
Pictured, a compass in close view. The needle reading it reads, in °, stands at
120 °
